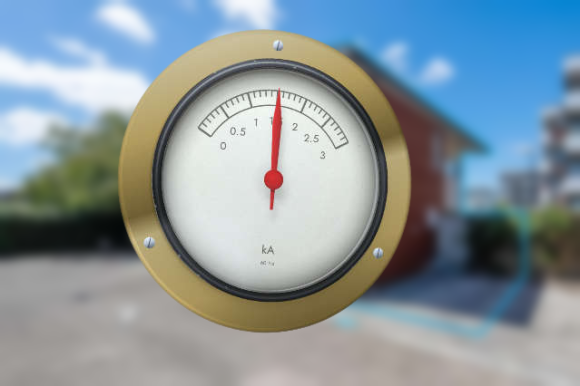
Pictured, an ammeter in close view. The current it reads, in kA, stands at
1.5 kA
